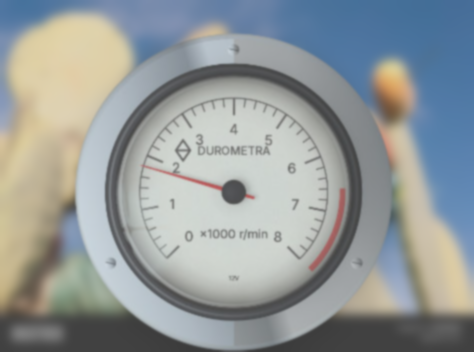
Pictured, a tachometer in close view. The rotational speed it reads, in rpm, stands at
1800 rpm
